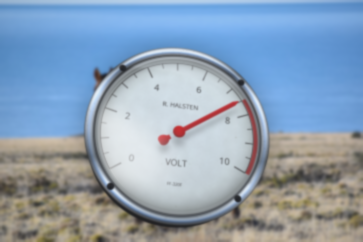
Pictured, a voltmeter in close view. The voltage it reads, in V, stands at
7.5 V
